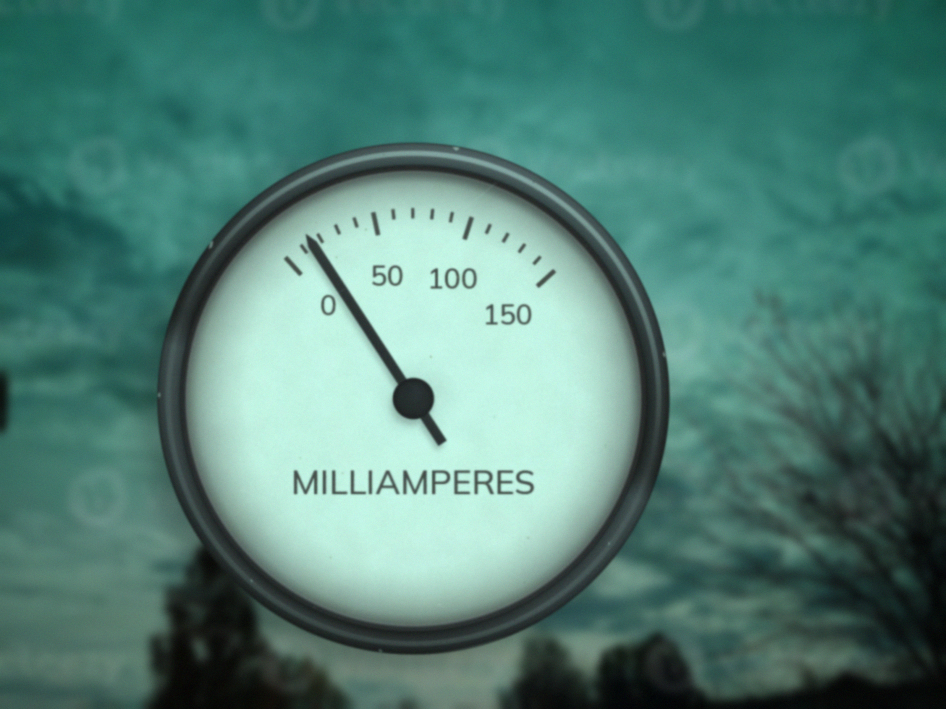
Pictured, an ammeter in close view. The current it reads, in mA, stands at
15 mA
